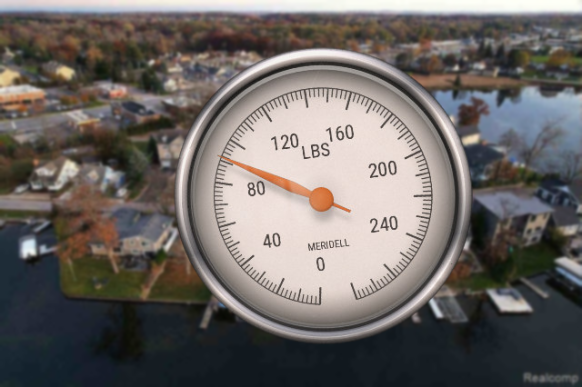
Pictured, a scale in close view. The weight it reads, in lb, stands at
92 lb
